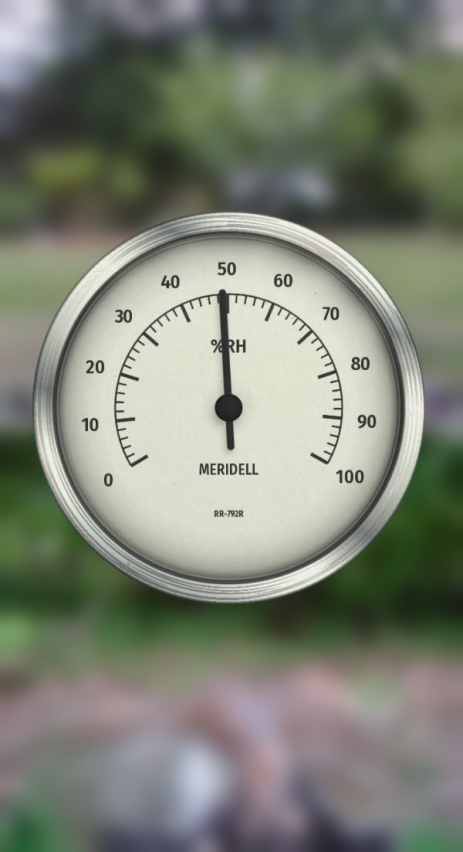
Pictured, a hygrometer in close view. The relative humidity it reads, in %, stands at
49 %
